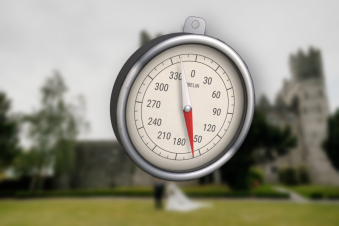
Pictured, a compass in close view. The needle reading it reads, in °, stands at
160 °
